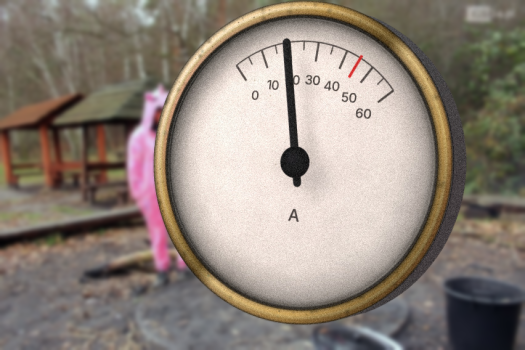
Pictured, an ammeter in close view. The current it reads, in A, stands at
20 A
